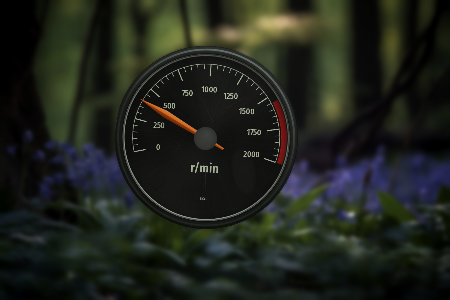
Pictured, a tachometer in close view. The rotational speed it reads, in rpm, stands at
400 rpm
